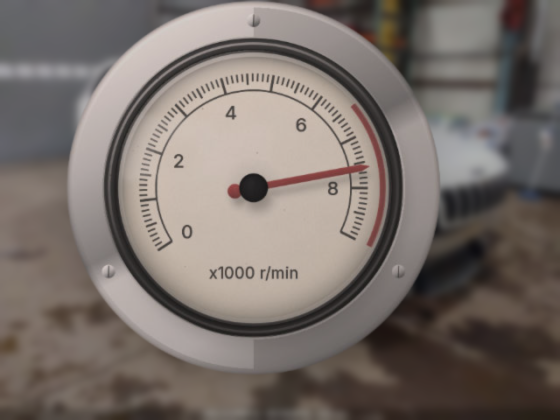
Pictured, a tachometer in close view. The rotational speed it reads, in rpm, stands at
7600 rpm
